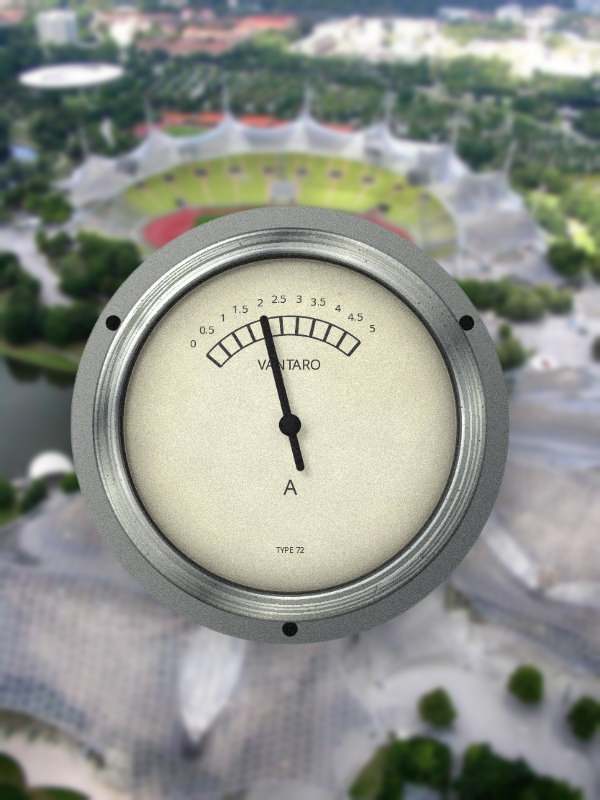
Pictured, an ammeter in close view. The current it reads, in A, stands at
2 A
